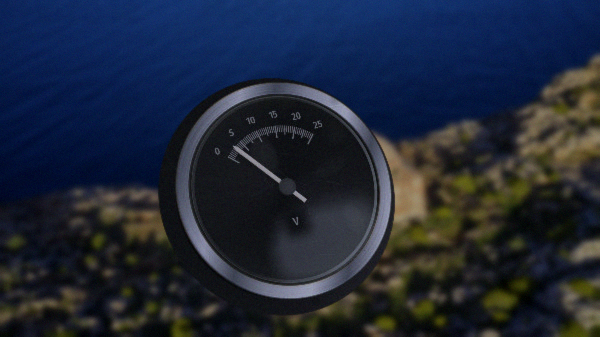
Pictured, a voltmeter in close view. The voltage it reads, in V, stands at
2.5 V
